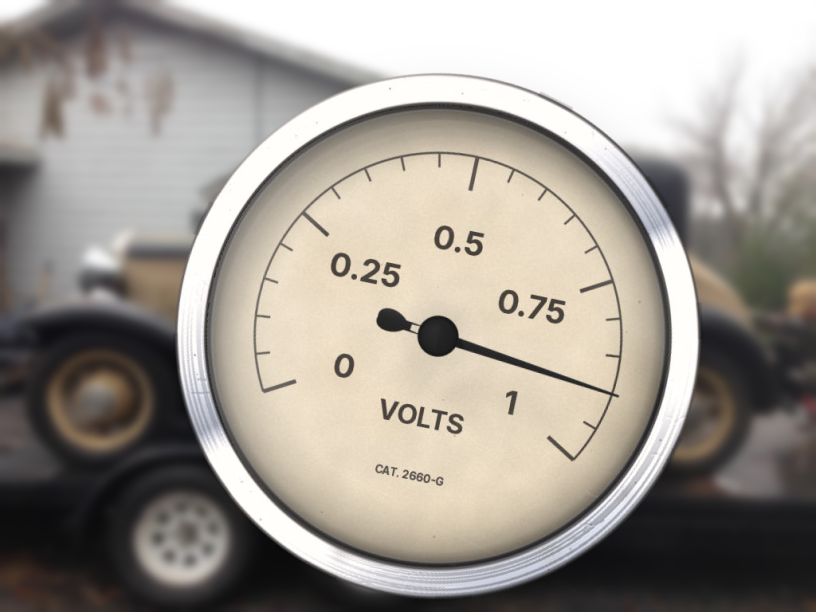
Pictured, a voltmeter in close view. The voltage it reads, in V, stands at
0.9 V
